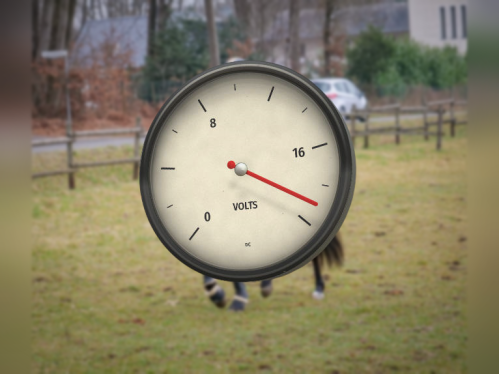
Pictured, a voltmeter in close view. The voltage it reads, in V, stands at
19 V
